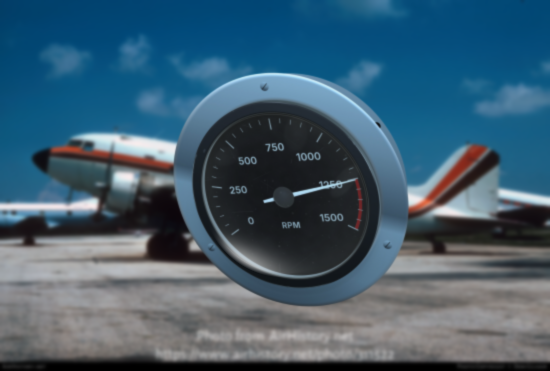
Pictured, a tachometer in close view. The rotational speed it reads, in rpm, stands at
1250 rpm
